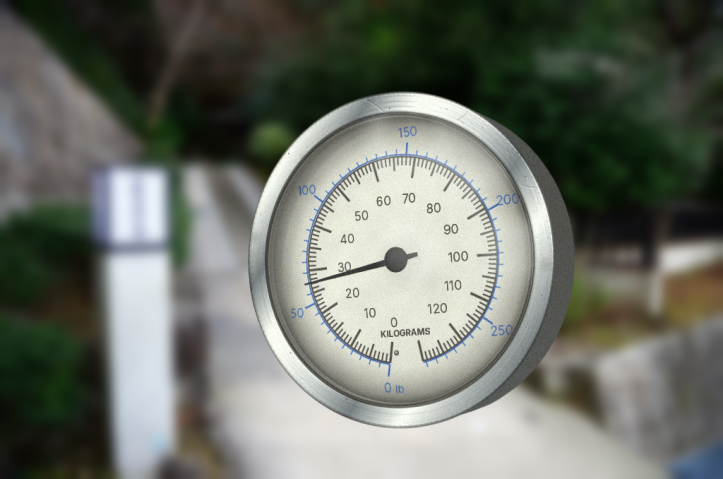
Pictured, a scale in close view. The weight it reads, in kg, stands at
27 kg
